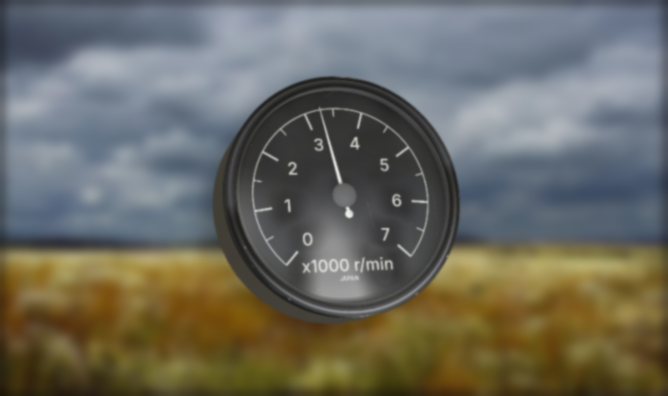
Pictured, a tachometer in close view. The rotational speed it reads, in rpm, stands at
3250 rpm
